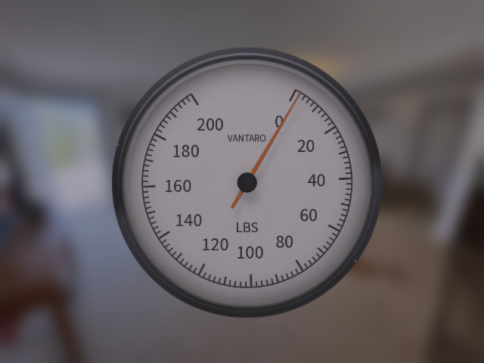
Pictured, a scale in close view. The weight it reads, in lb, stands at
2 lb
